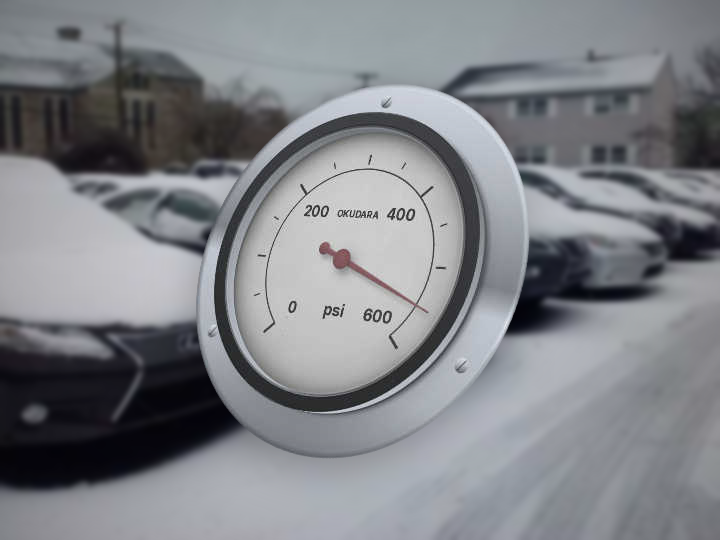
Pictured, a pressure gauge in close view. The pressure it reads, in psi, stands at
550 psi
